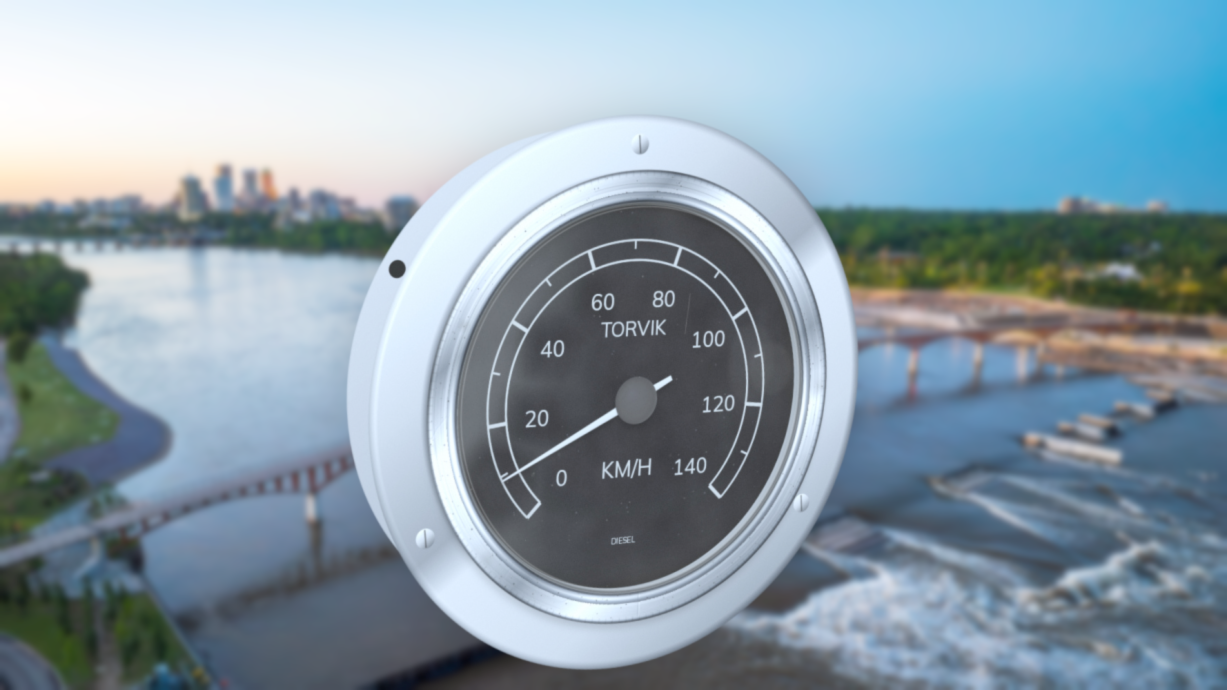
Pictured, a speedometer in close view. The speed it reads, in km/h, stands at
10 km/h
